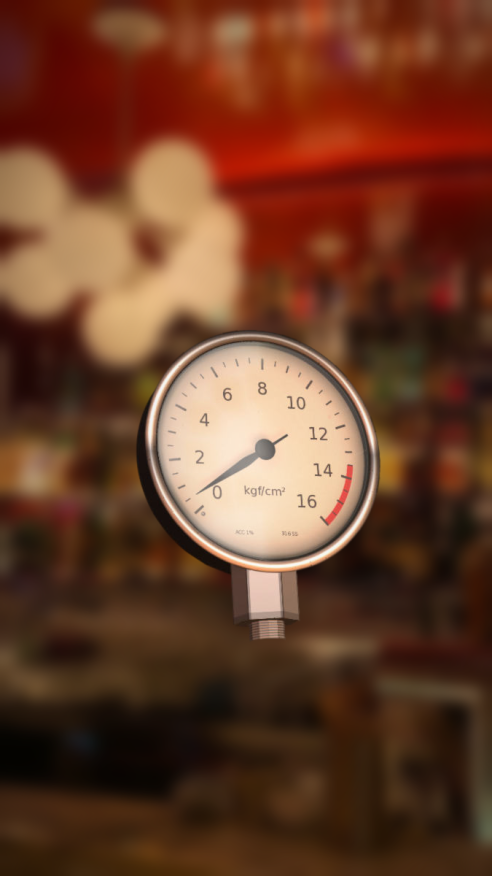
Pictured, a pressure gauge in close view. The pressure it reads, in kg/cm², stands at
0.5 kg/cm²
